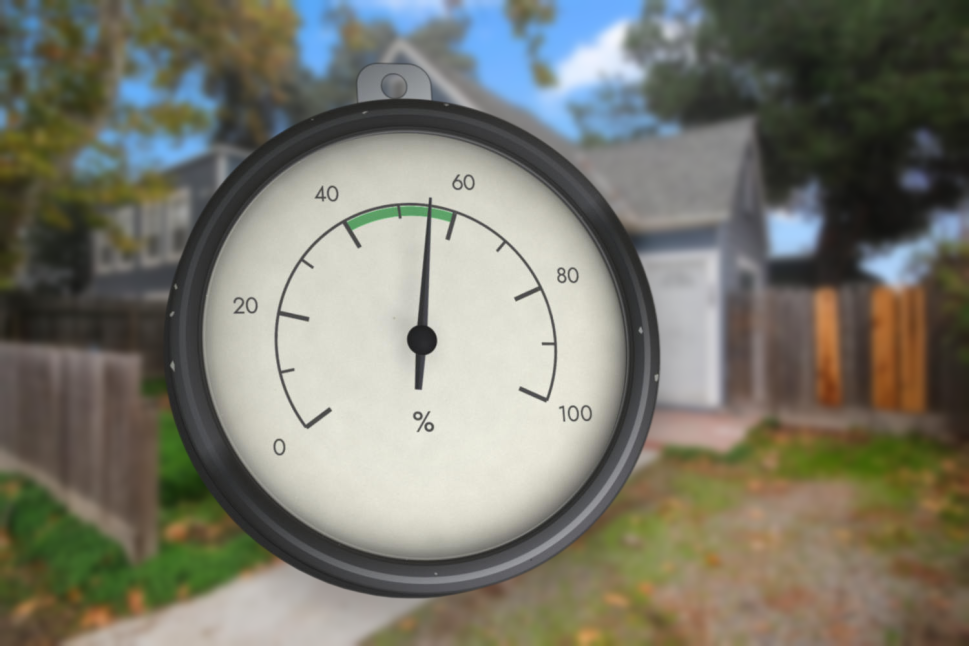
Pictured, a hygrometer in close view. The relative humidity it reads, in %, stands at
55 %
